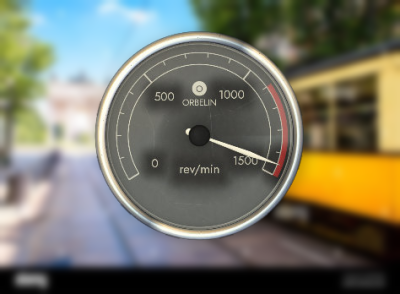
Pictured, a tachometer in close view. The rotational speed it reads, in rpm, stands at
1450 rpm
